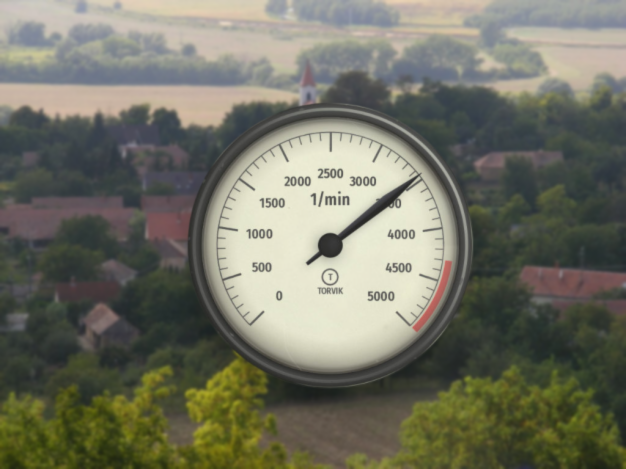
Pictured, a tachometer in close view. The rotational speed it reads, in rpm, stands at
3450 rpm
